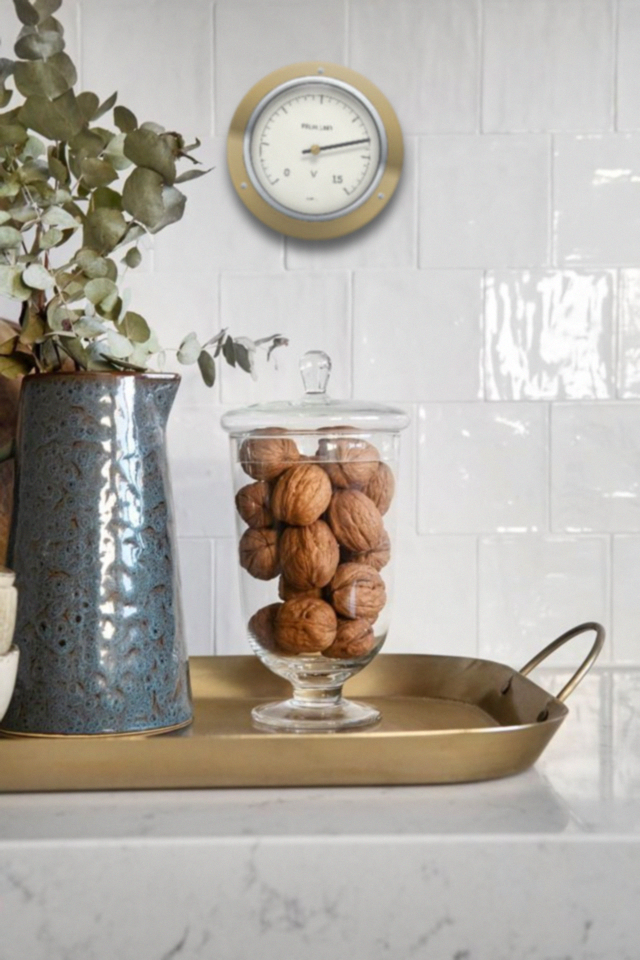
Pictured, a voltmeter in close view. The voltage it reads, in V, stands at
11.5 V
